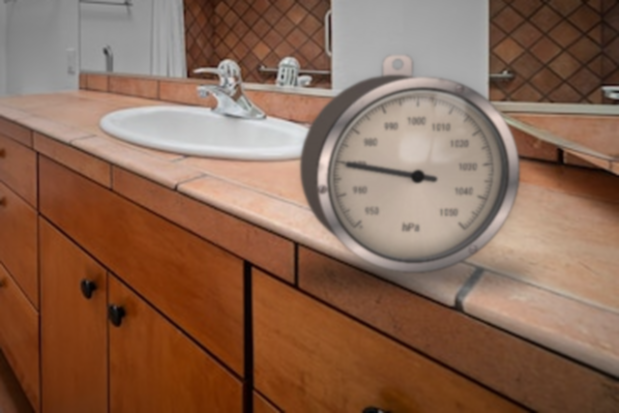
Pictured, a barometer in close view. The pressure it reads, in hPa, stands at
970 hPa
